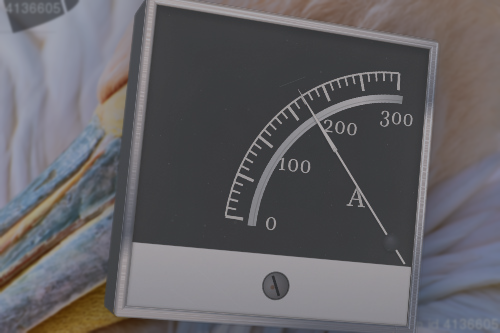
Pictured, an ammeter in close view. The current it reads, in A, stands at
170 A
